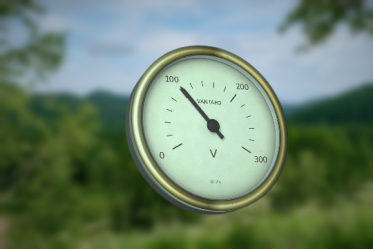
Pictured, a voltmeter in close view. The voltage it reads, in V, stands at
100 V
